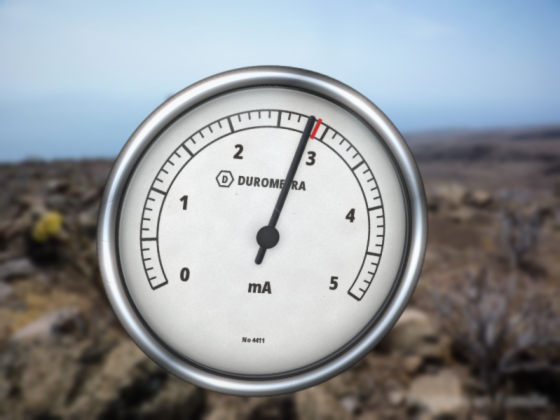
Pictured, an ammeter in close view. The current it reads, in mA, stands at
2.8 mA
